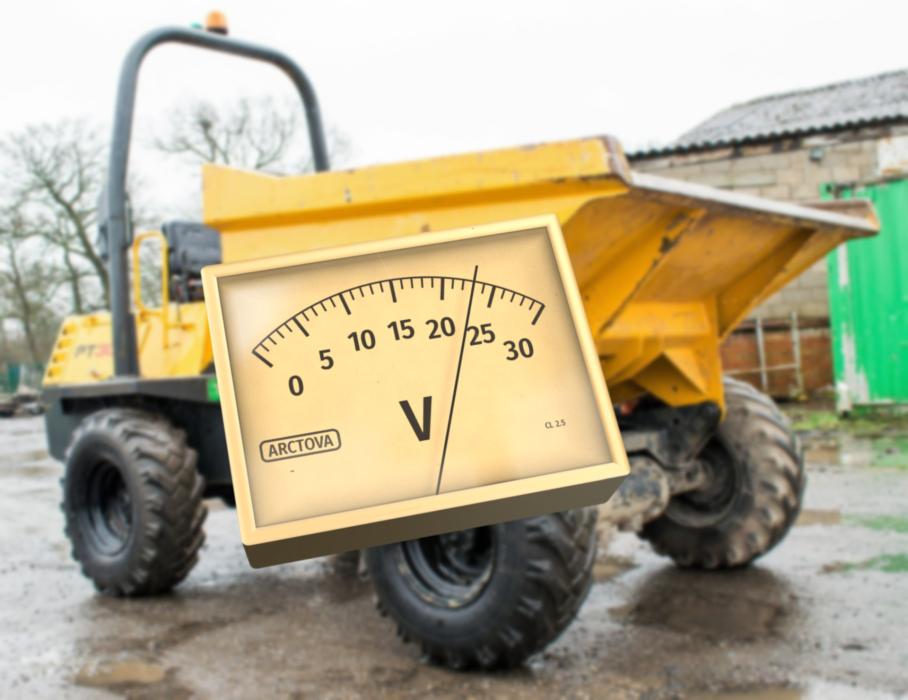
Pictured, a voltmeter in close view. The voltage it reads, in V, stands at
23 V
